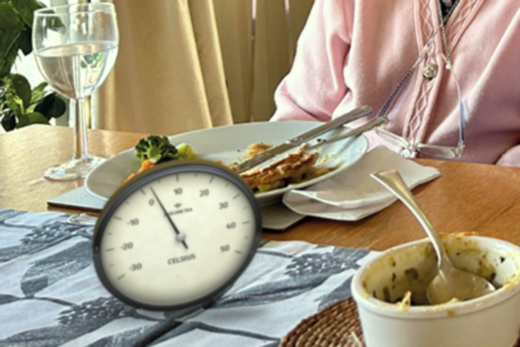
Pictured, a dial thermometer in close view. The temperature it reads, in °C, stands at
2.5 °C
